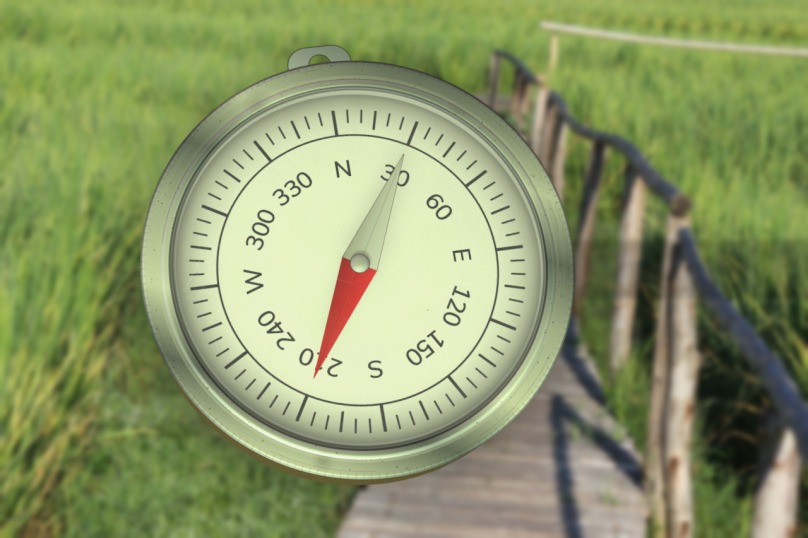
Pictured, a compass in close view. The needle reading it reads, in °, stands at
210 °
